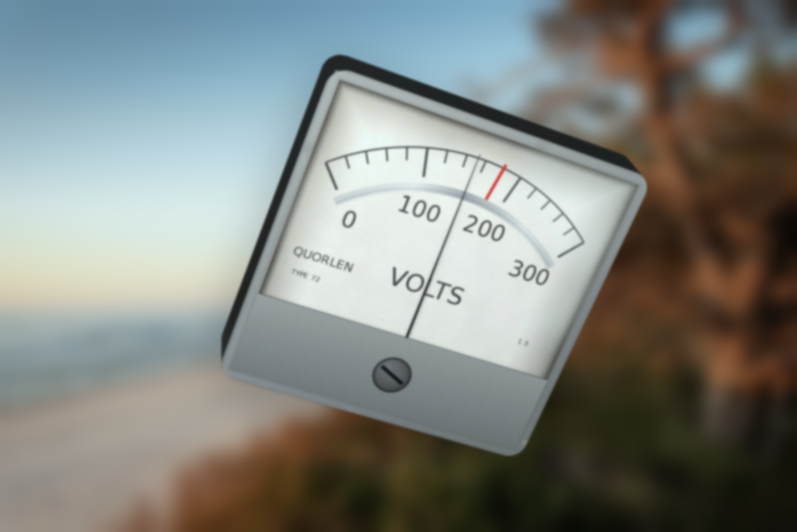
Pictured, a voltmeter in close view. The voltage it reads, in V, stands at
150 V
